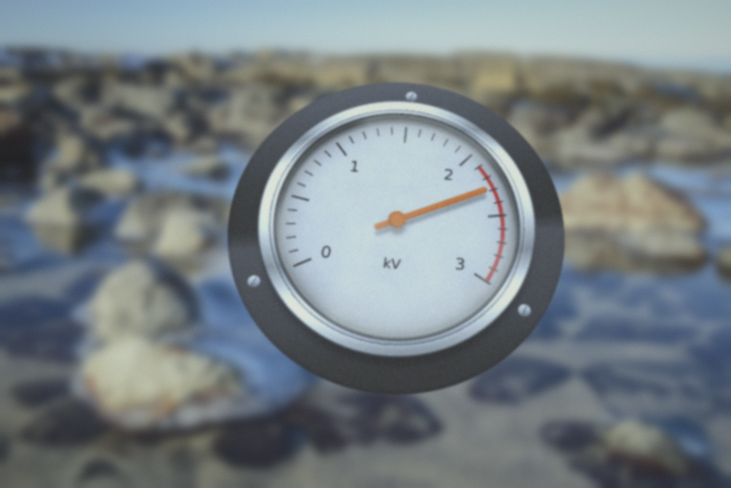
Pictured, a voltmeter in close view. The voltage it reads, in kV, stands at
2.3 kV
